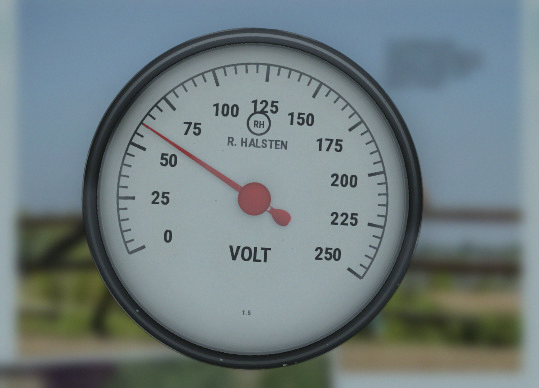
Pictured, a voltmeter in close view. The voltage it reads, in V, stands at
60 V
